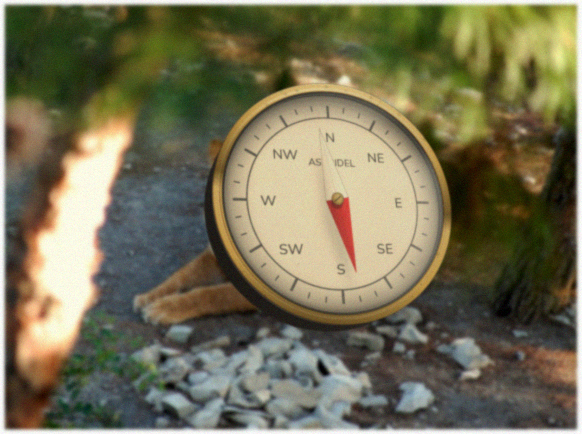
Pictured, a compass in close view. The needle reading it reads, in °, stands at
170 °
